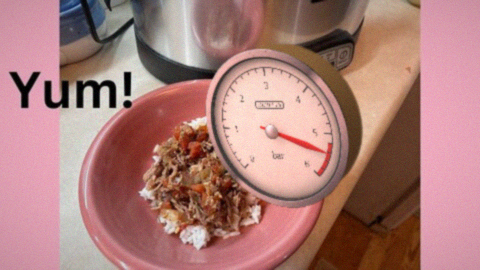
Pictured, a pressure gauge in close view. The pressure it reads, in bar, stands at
5.4 bar
